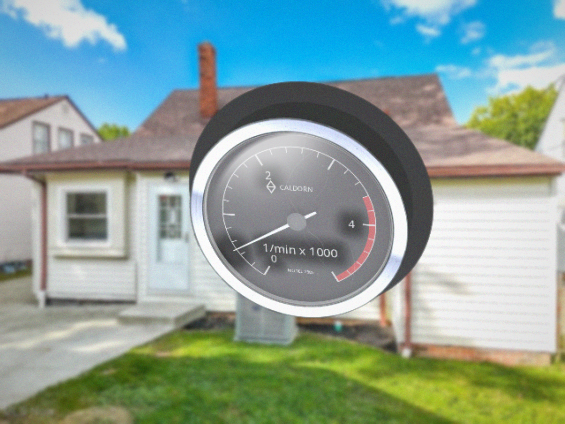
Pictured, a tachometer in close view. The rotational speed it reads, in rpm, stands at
500 rpm
